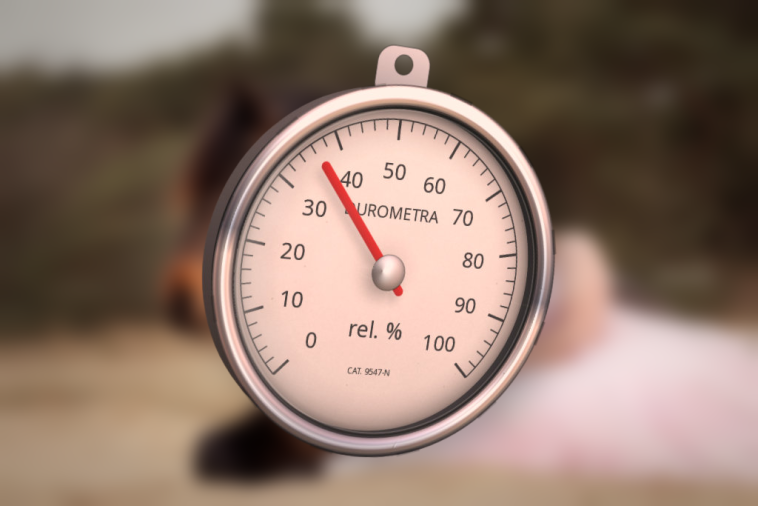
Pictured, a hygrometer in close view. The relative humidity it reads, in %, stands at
36 %
